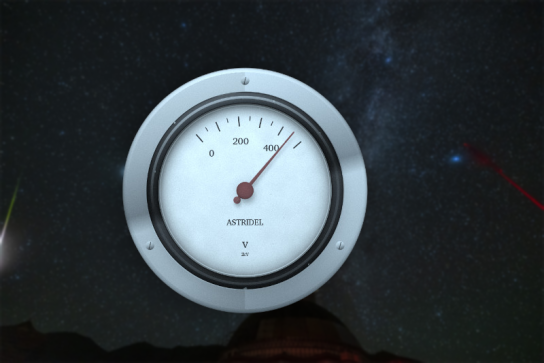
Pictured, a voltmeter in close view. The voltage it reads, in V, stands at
450 V
